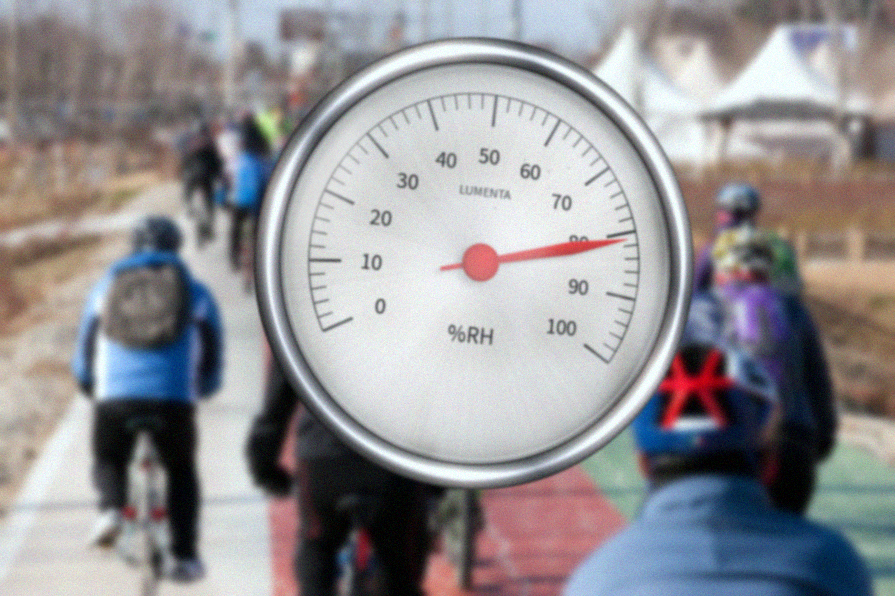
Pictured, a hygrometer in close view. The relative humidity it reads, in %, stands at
81 %
